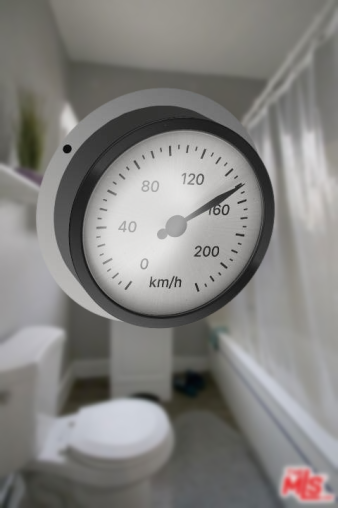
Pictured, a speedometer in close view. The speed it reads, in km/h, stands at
150 km/h
